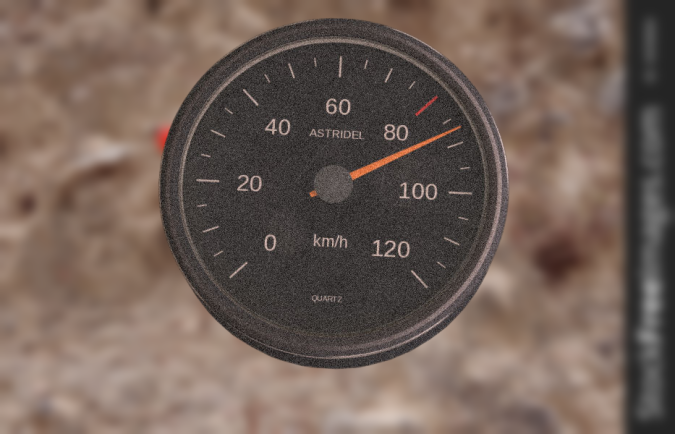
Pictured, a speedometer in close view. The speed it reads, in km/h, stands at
87.5 km/h
